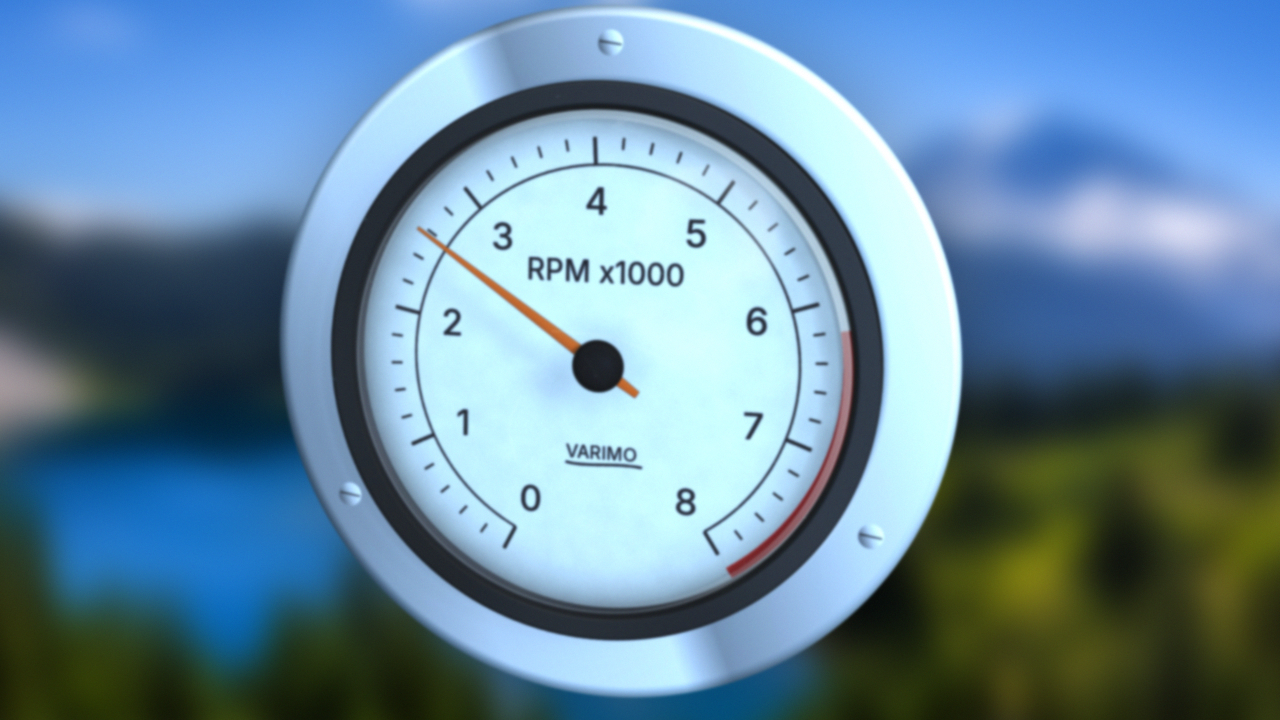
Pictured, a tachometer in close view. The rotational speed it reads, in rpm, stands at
2600 rpm
